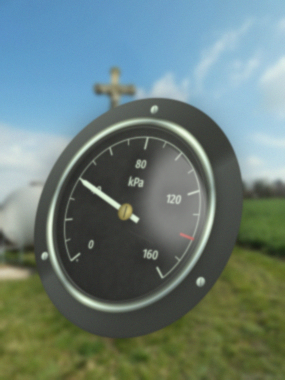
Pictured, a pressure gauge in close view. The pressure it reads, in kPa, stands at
40 kPa
